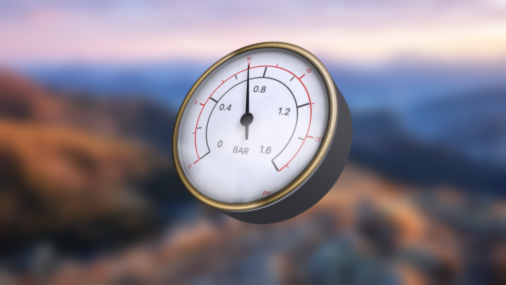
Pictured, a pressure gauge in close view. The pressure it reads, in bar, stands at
0.7 bar
